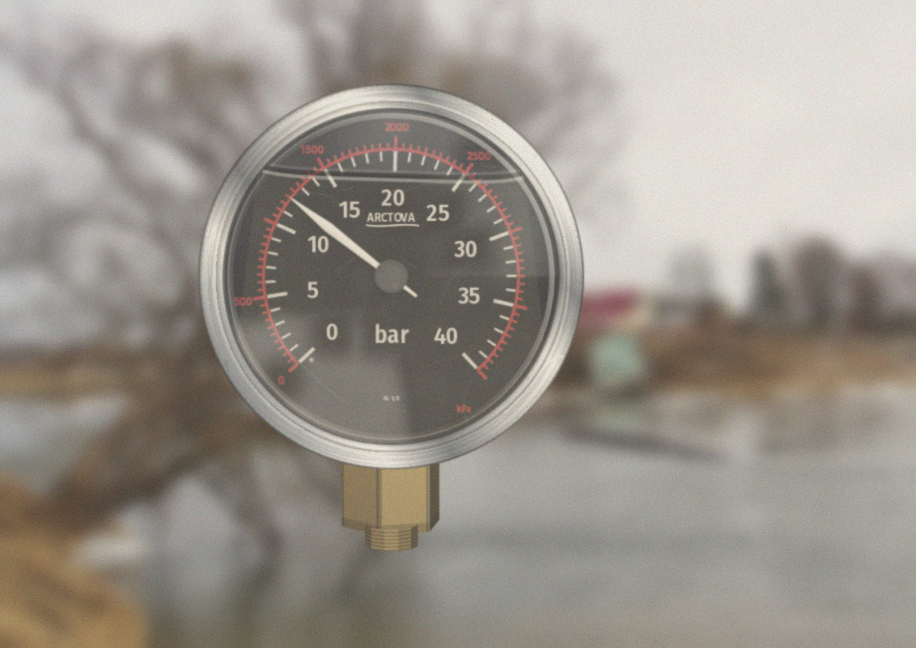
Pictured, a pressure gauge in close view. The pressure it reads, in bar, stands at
12 bar
